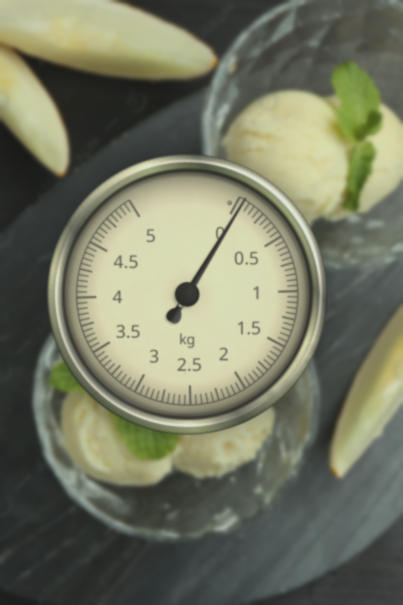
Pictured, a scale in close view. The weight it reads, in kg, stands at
0.05 kg
